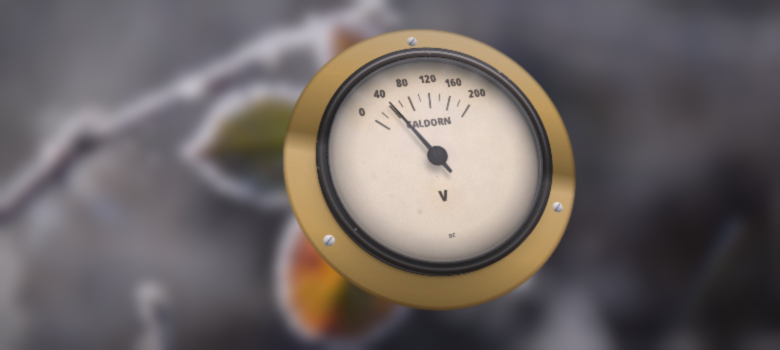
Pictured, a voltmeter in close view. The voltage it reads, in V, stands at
40 V
